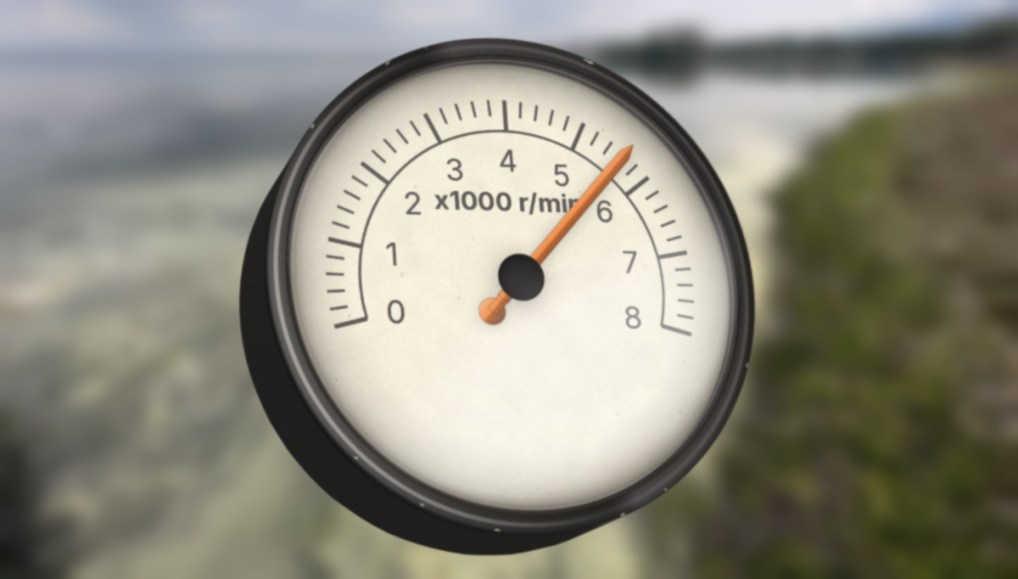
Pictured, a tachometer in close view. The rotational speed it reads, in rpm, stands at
5600 rpm
